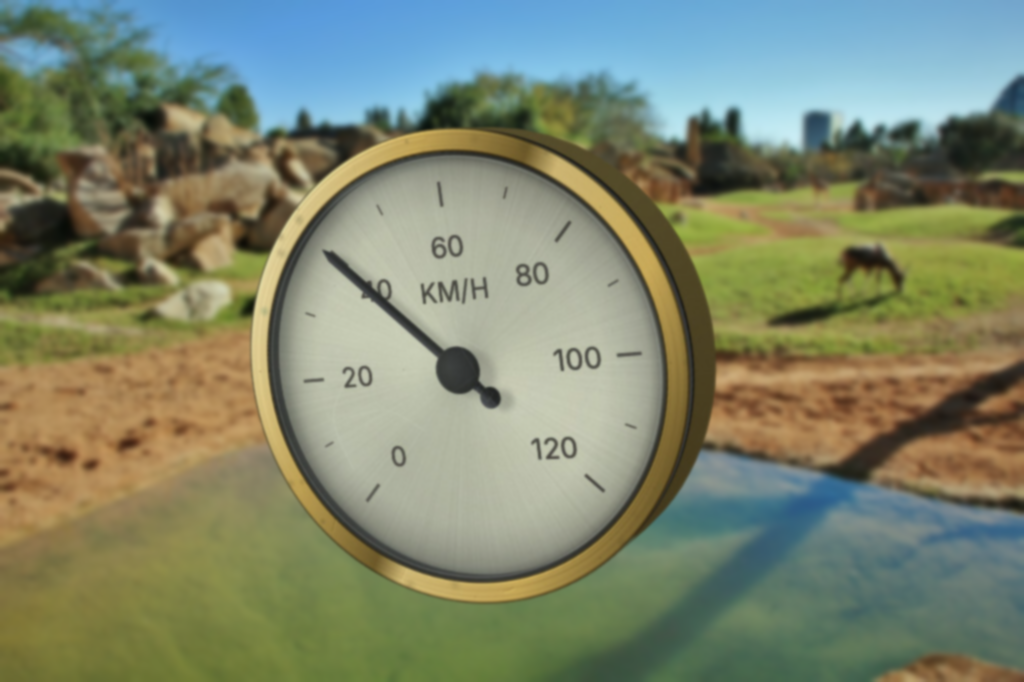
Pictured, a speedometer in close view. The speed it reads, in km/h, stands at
40 km/h
